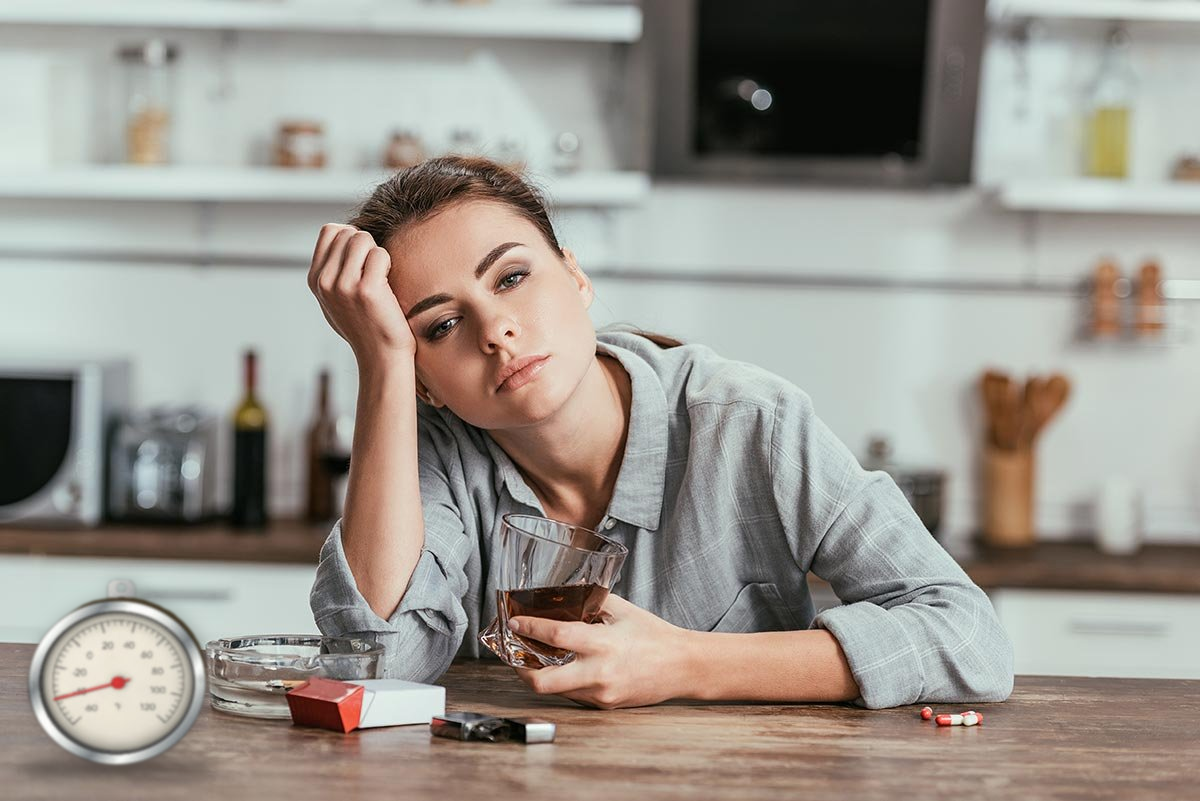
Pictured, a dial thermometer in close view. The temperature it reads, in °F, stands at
-40 °F
